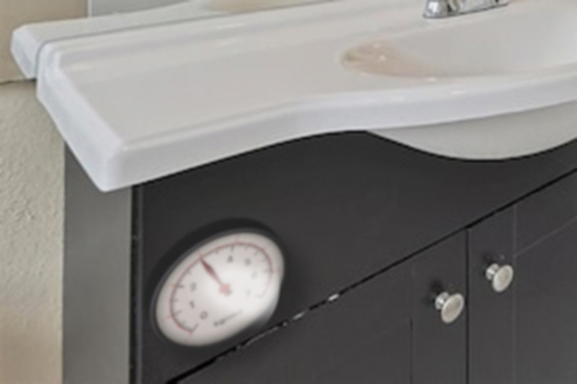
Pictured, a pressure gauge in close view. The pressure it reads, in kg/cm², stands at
3 kg/cm²
